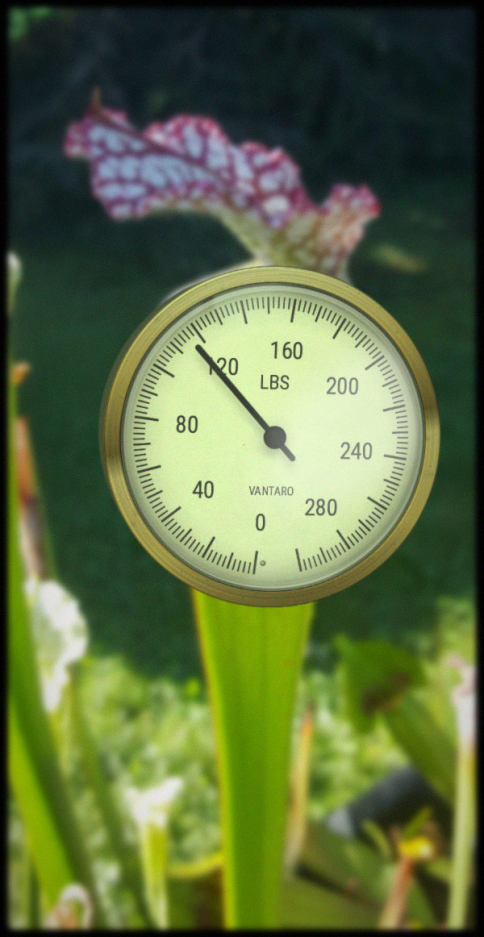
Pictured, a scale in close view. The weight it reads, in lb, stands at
116 lb
